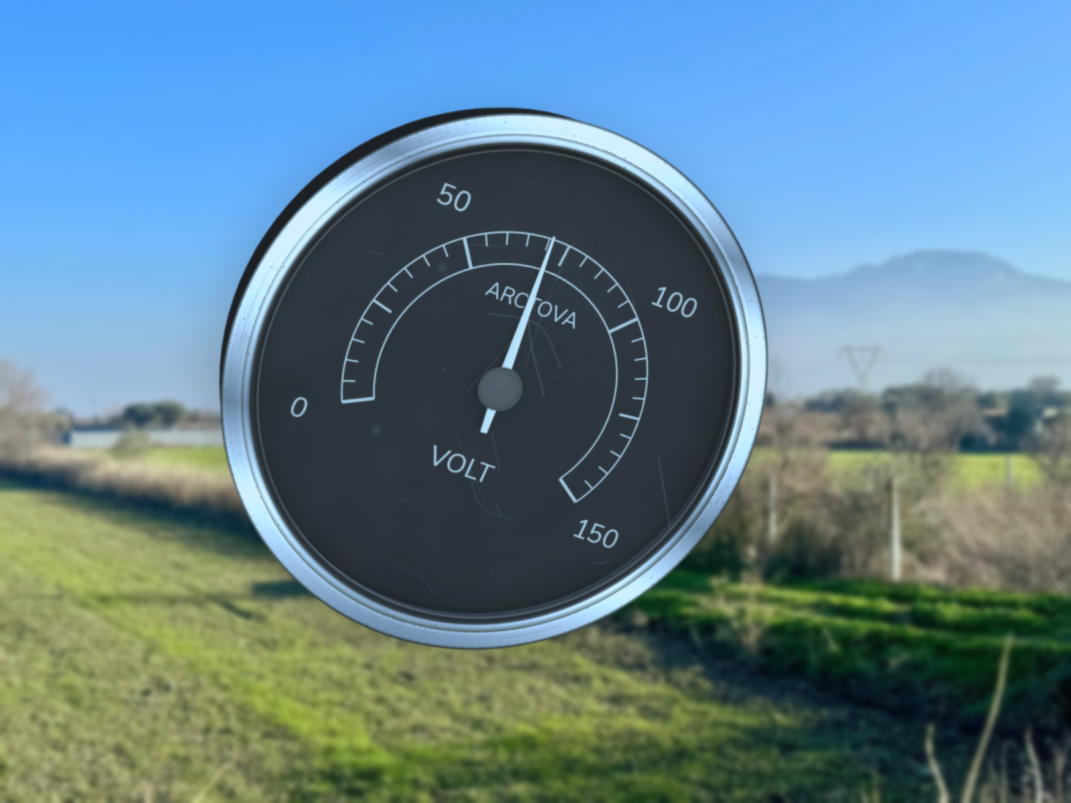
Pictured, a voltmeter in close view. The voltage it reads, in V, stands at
70 V
